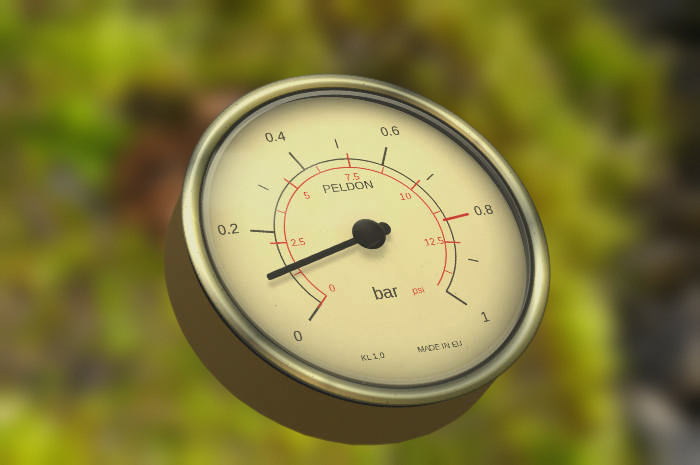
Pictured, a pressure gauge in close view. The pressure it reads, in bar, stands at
0.1 bar
